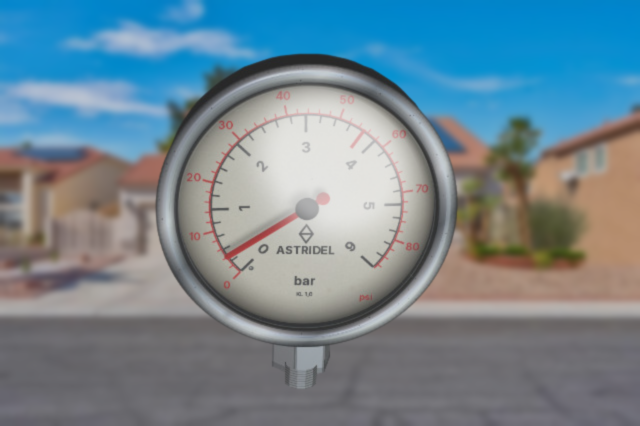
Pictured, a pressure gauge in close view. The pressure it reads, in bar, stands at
0.3 bar
